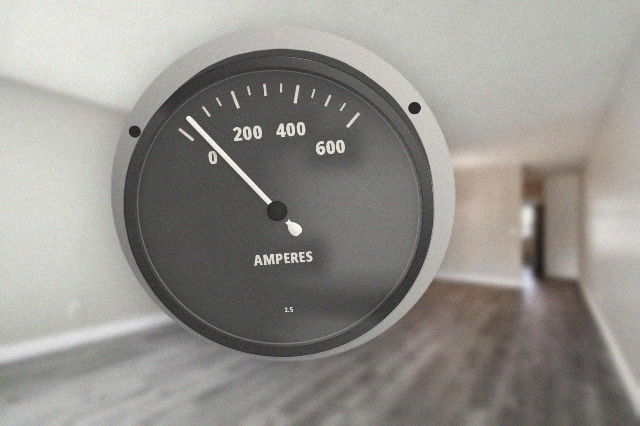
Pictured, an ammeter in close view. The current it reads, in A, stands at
50 A
